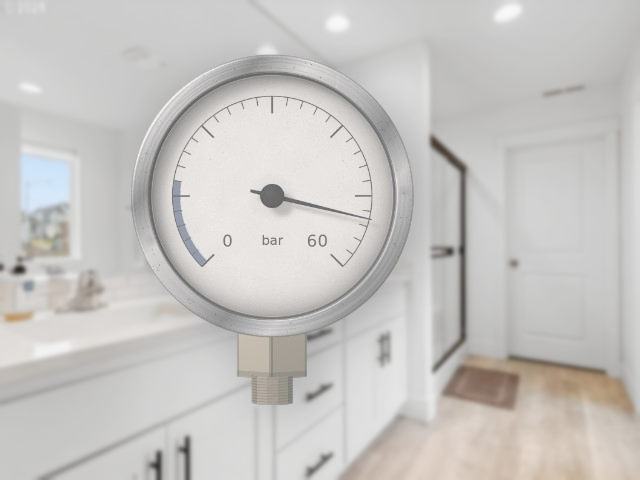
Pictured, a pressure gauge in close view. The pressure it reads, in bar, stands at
53 bar
